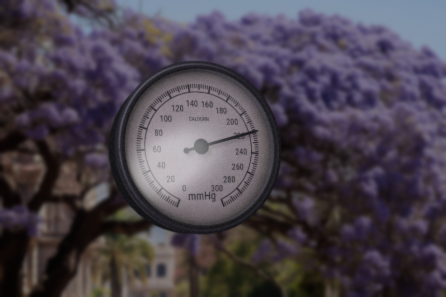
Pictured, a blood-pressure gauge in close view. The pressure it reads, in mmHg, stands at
220 mmHg
